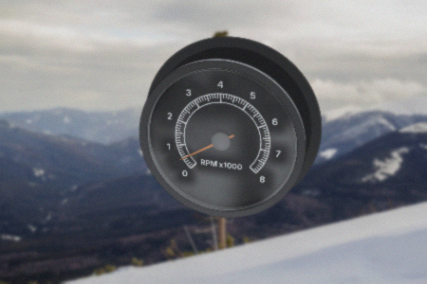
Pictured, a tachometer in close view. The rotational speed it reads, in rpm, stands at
500 rpm
